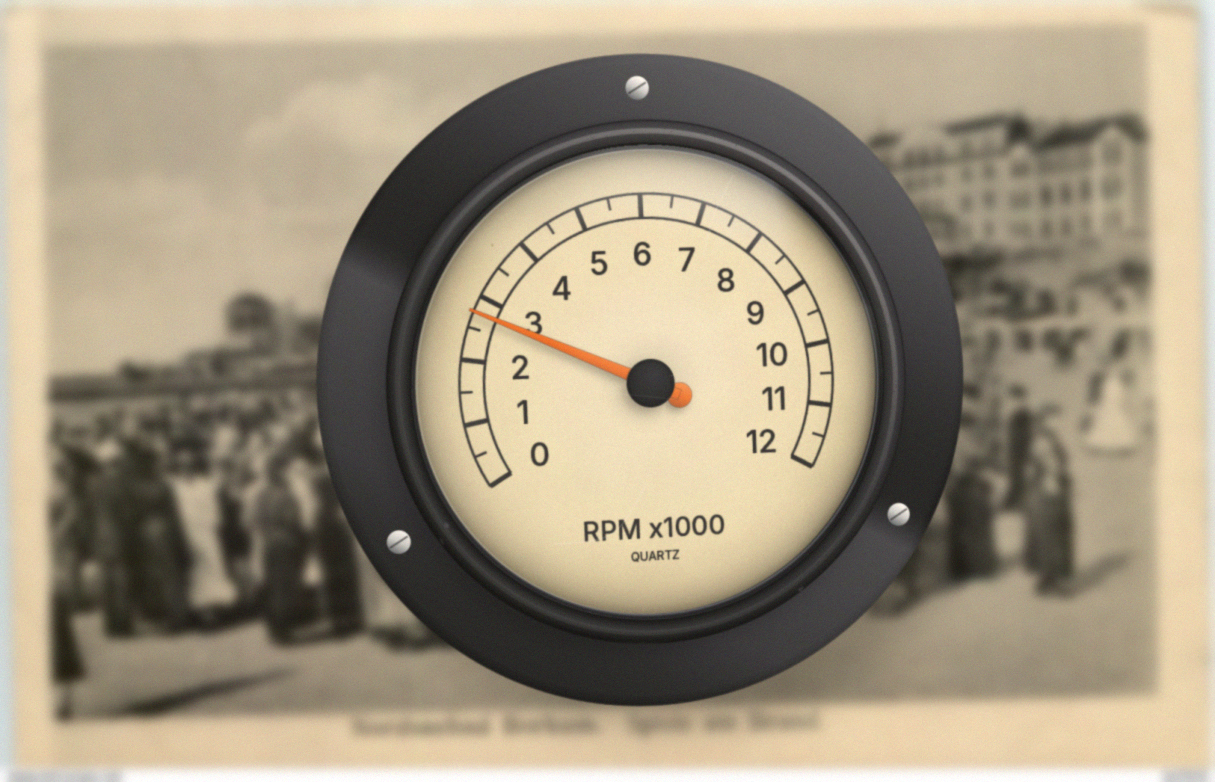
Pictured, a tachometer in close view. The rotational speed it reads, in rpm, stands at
2750 rpm
